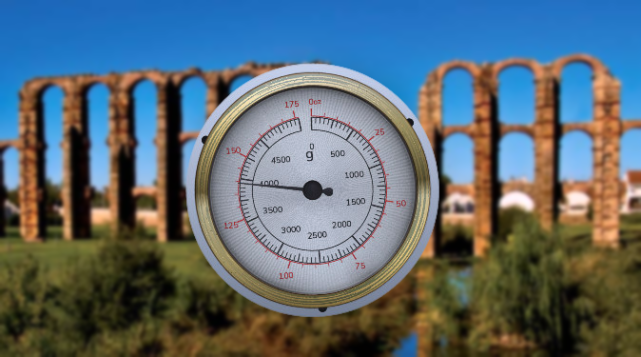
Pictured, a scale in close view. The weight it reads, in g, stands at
3950 g
